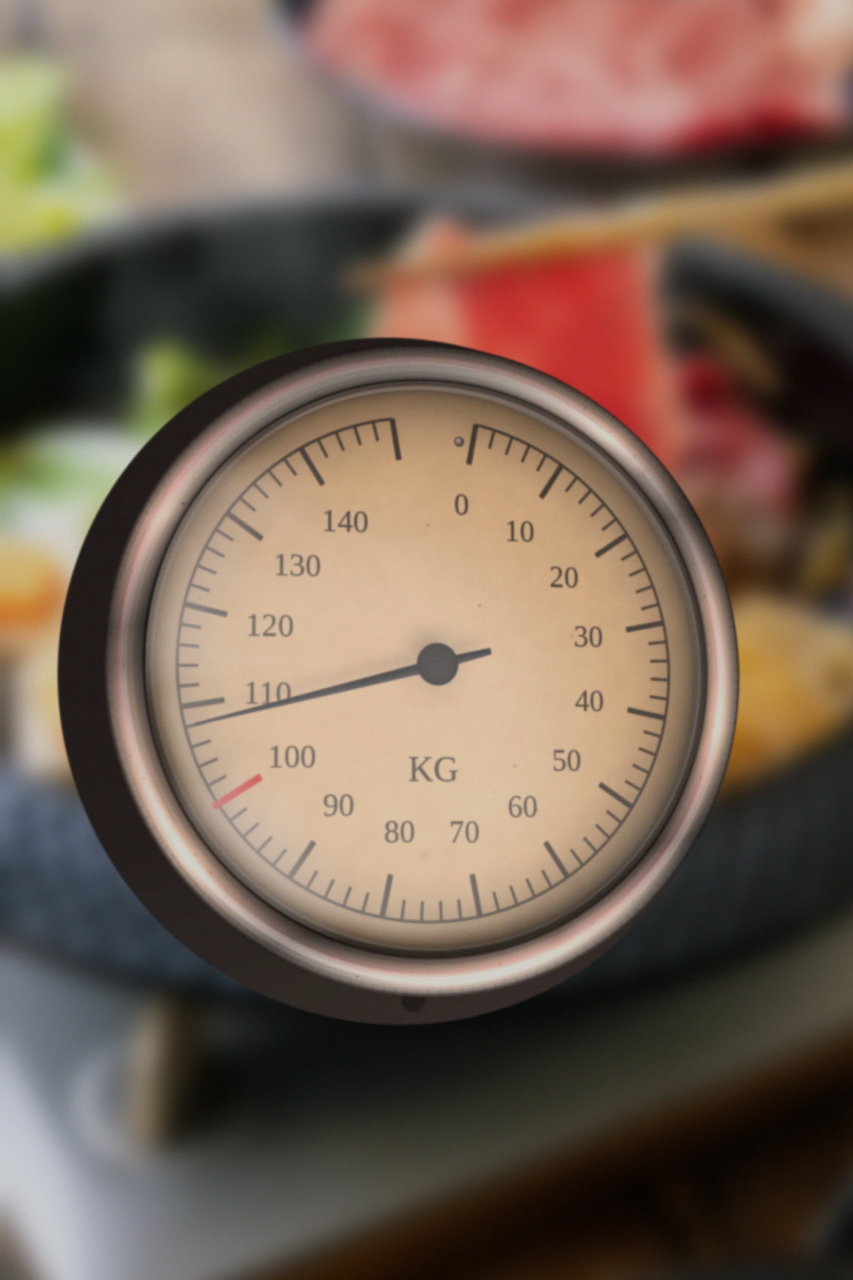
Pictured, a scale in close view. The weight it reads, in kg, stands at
108 kg
